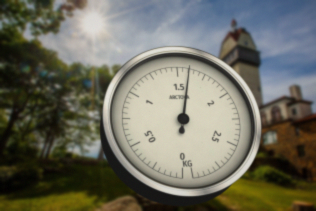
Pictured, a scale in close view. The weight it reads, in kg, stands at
1.6 kg
